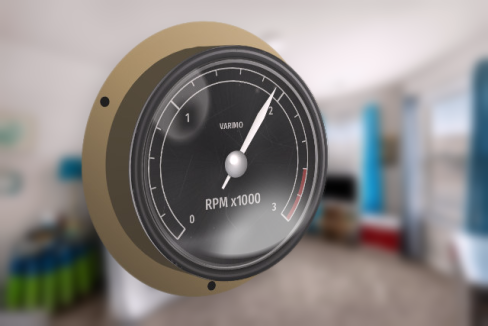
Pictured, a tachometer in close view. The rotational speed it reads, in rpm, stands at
1900 rpm
